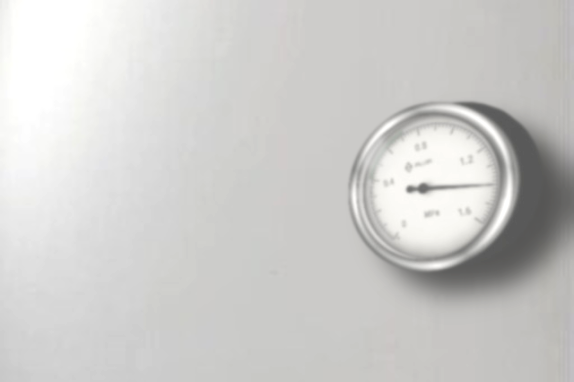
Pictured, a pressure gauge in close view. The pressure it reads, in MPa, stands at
1.4 MPa
